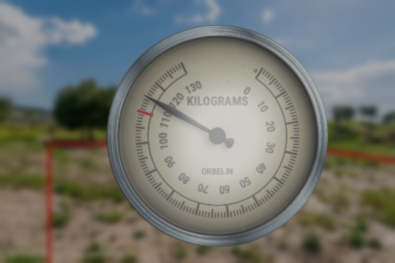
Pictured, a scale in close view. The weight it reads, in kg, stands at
115 kg
